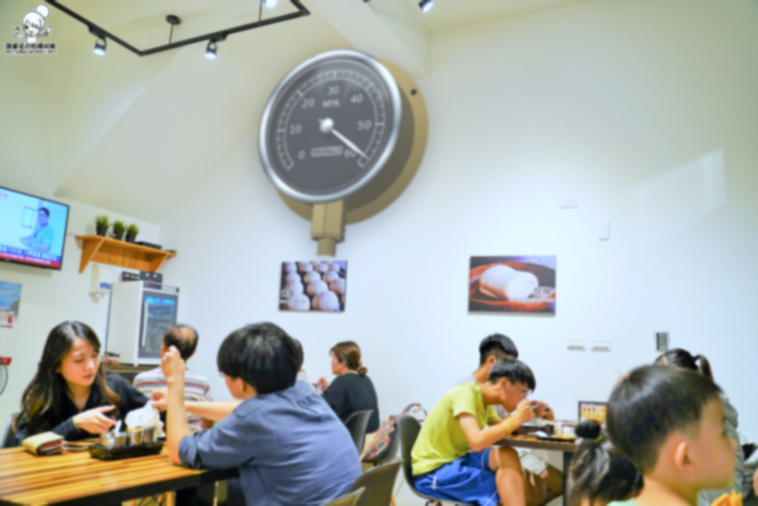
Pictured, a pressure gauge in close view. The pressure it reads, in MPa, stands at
58 MPa
